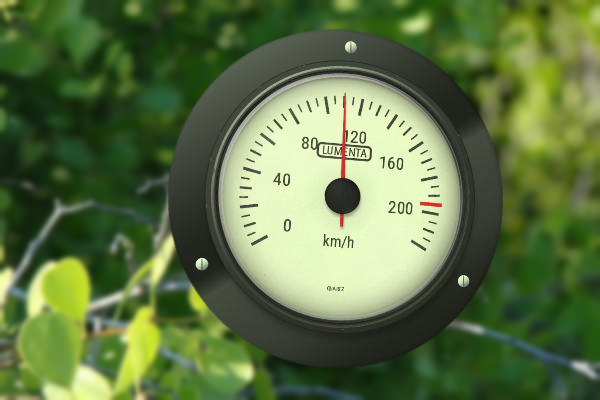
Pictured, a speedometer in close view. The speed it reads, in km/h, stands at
110 km/h
